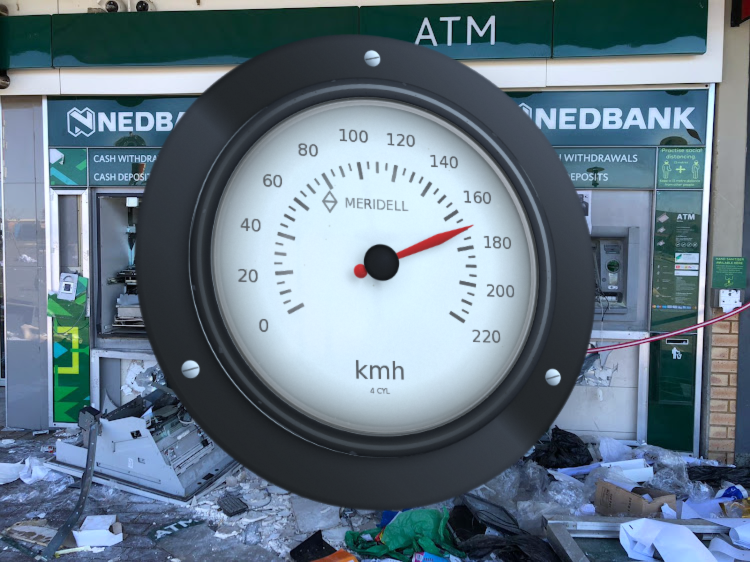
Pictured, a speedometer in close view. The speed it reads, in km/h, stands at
170 km/h
